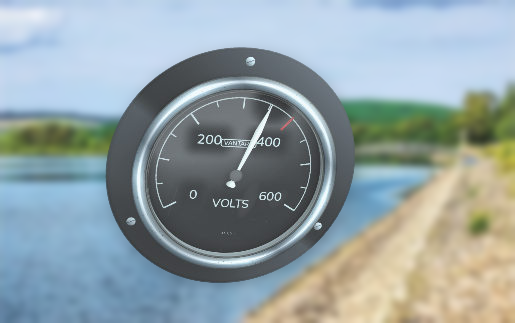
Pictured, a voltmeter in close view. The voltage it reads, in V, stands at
350 V
